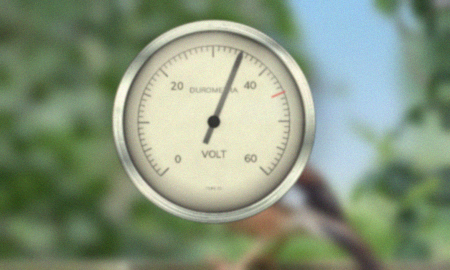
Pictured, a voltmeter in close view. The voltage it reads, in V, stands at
35 V
